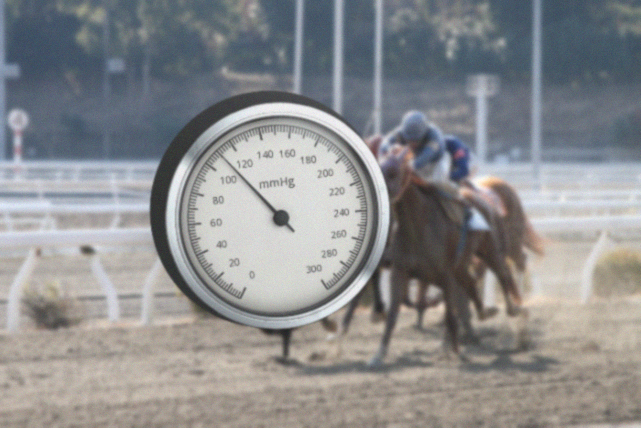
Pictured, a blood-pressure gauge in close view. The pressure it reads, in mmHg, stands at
110 mmHg
